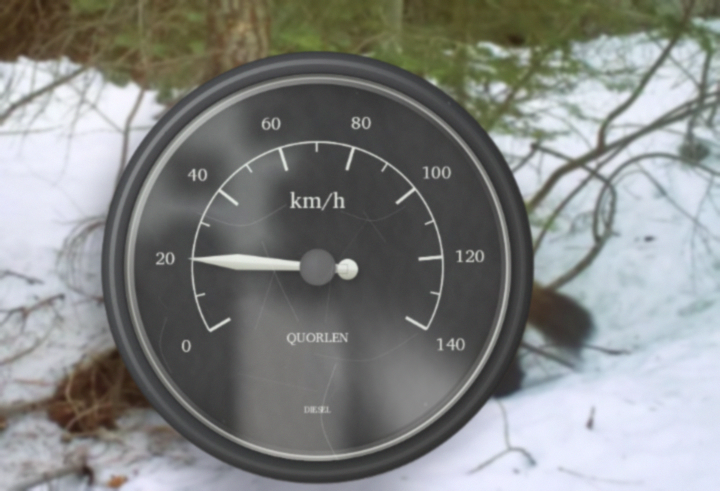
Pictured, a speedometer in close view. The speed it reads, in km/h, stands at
20 km/h
